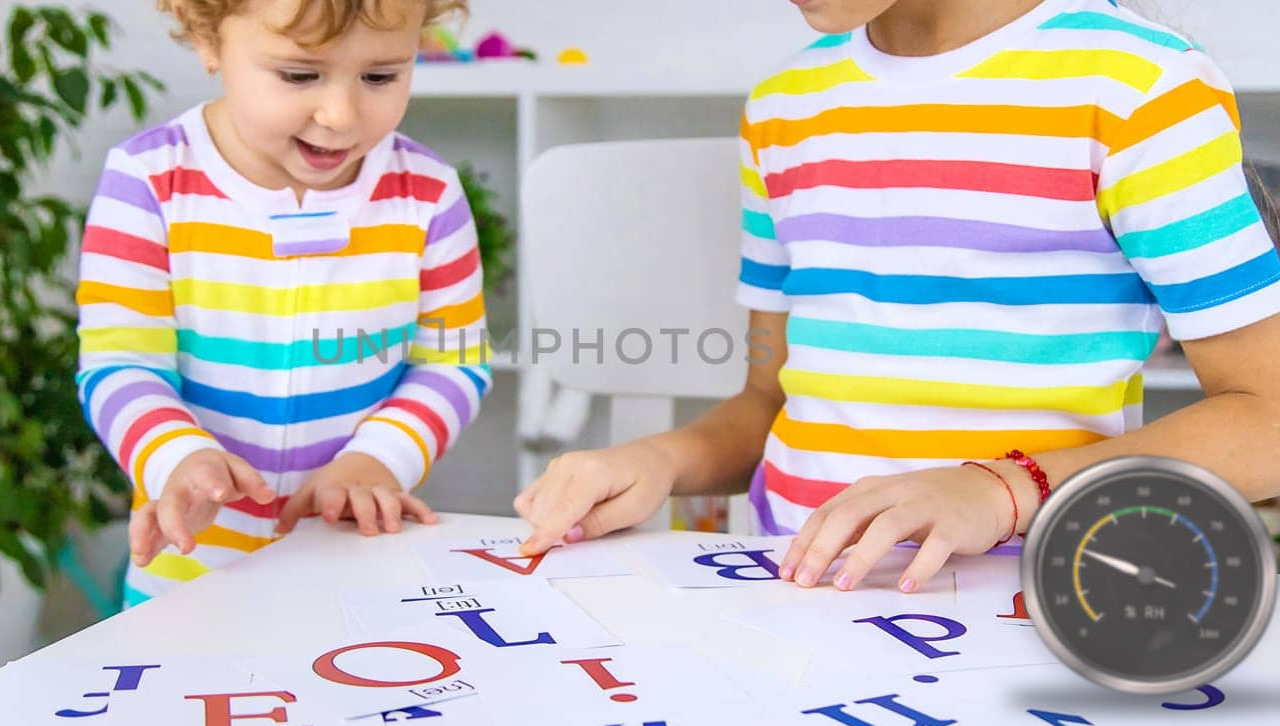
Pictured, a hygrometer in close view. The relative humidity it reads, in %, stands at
25 %
